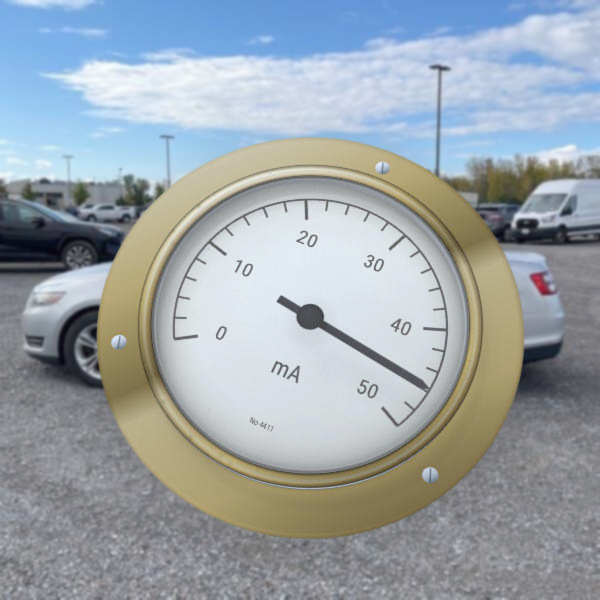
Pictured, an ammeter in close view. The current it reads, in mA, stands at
46 mA
